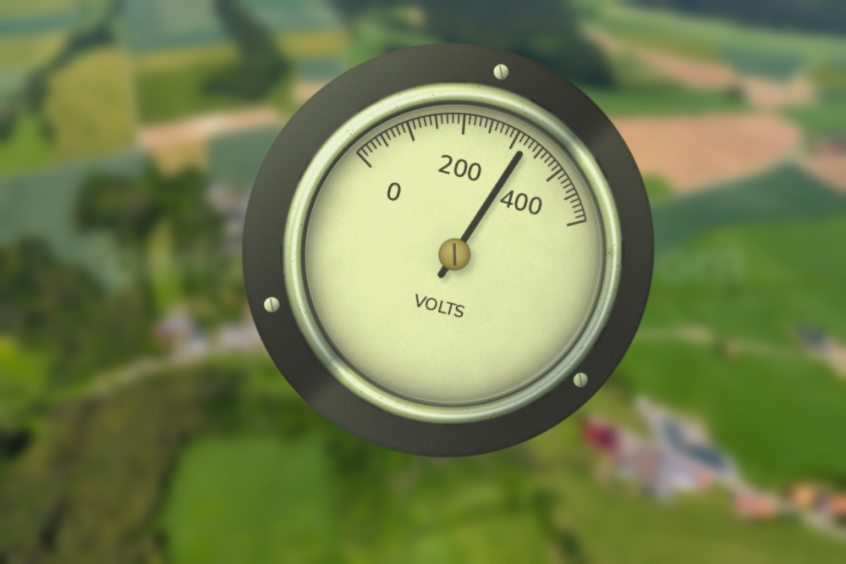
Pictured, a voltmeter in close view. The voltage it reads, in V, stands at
320 V
